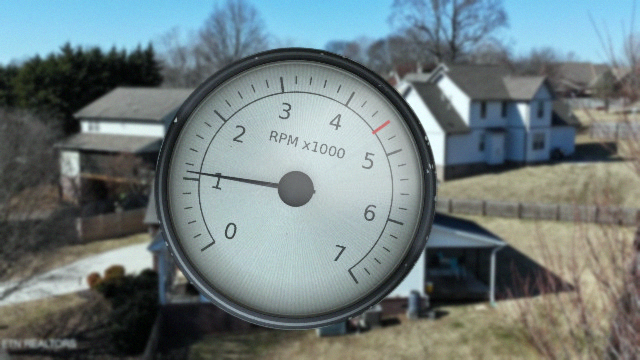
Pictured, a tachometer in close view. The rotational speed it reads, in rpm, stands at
1100 rpm
